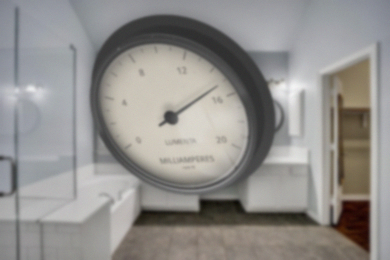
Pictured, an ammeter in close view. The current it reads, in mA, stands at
15 mA
